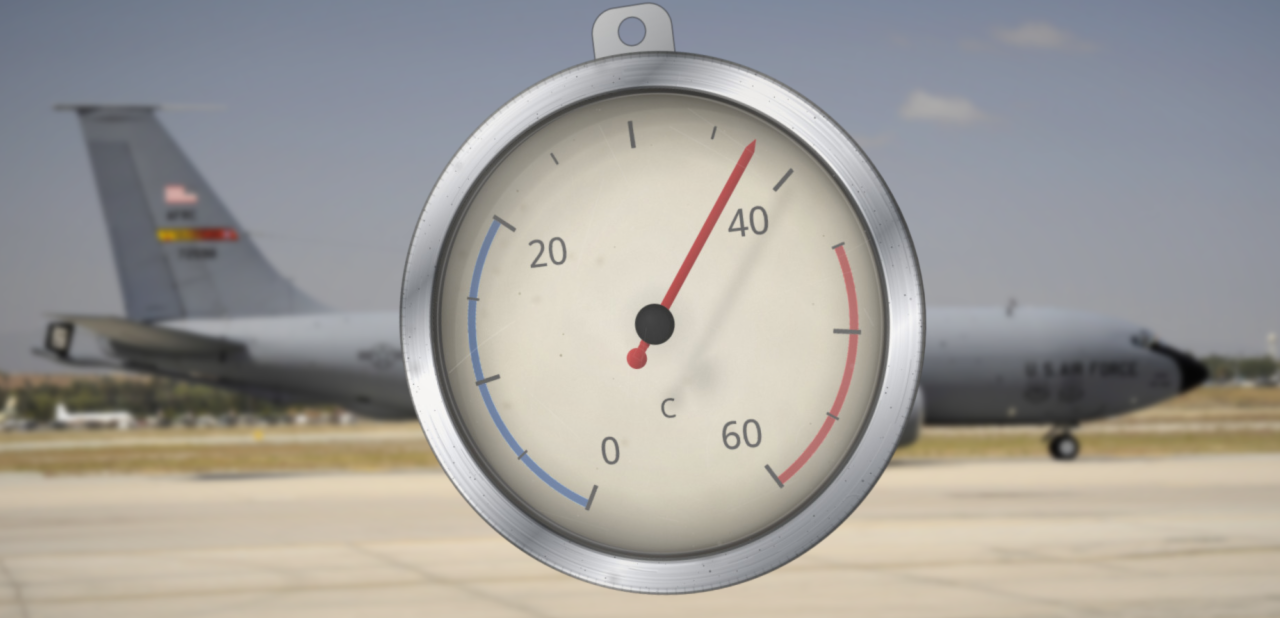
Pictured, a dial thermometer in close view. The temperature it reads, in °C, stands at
37.5 °C
